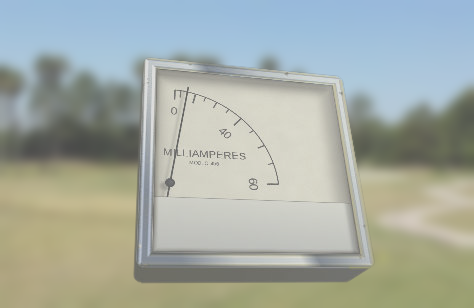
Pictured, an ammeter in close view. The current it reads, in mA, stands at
15 mA
